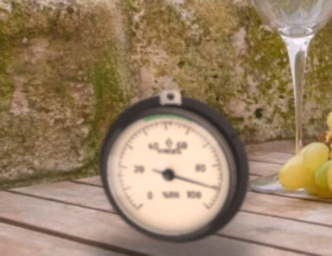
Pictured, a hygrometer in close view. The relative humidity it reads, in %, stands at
90 %
